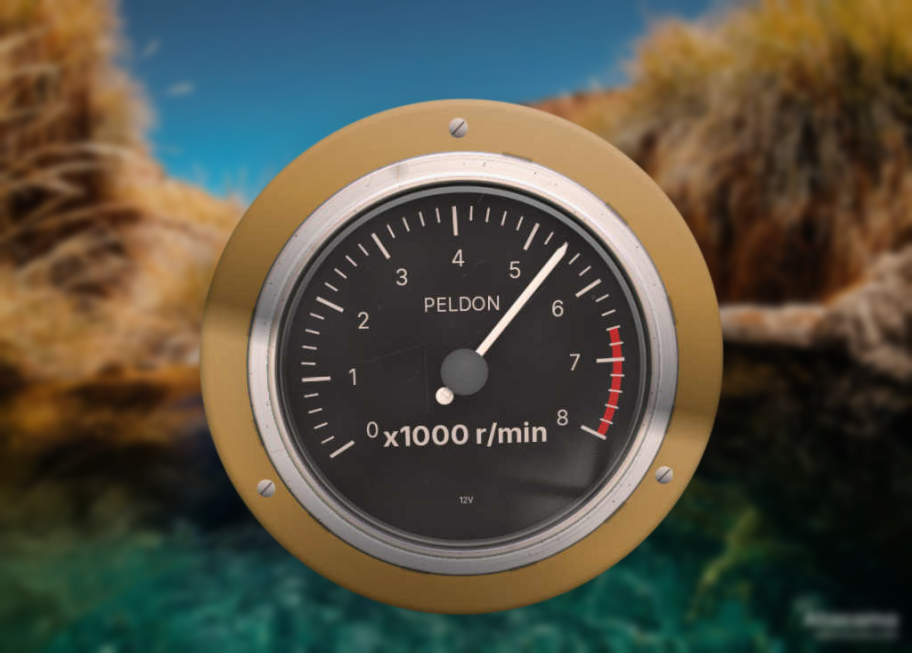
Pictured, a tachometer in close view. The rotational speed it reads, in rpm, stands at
5400 rpm
